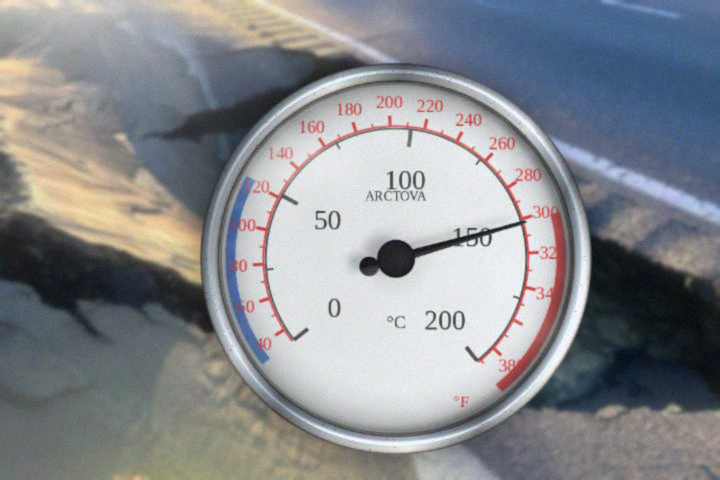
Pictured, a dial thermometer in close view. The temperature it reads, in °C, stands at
150 °C
